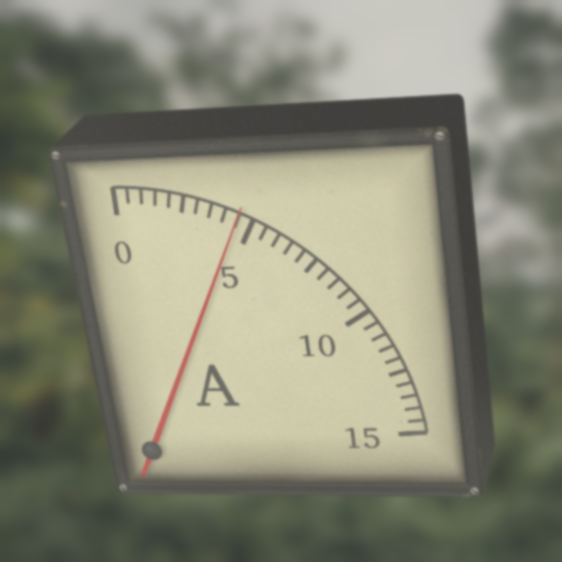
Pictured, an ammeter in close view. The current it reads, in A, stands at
4.5 A
